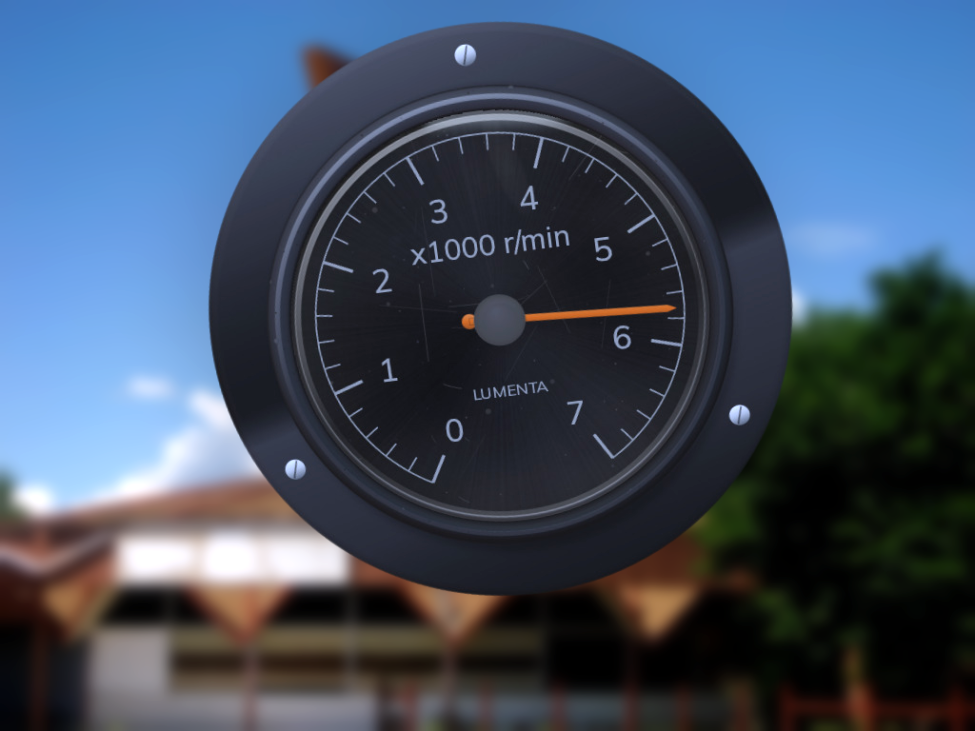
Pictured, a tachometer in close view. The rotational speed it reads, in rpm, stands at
5700 rpm
